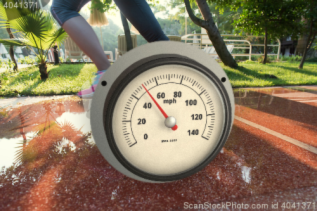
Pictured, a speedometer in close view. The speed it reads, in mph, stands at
50 mph
